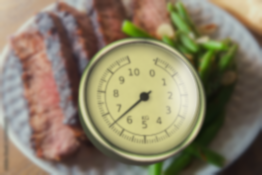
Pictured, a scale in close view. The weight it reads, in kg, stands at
6.5 kg
